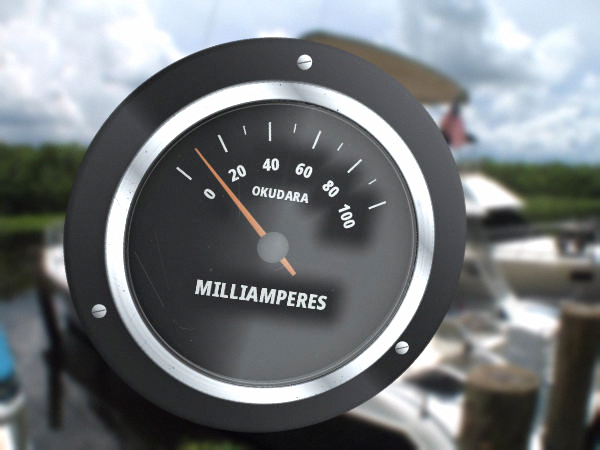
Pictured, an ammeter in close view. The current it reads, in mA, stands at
10 mA
